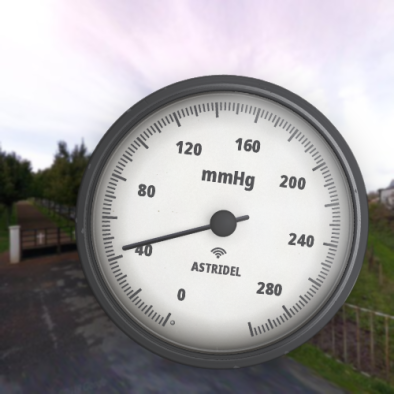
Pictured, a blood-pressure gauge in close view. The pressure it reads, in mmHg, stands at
44 mmHg
